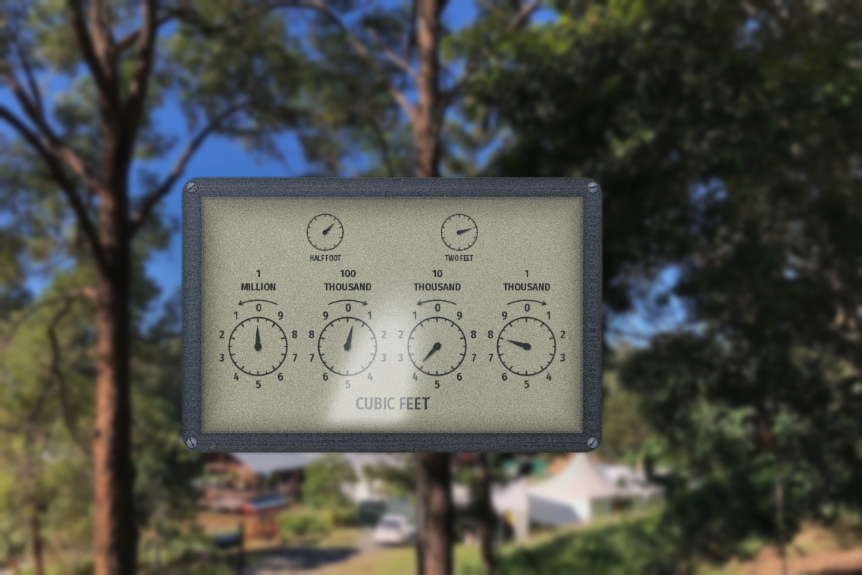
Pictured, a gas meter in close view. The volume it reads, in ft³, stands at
3800 ft³
